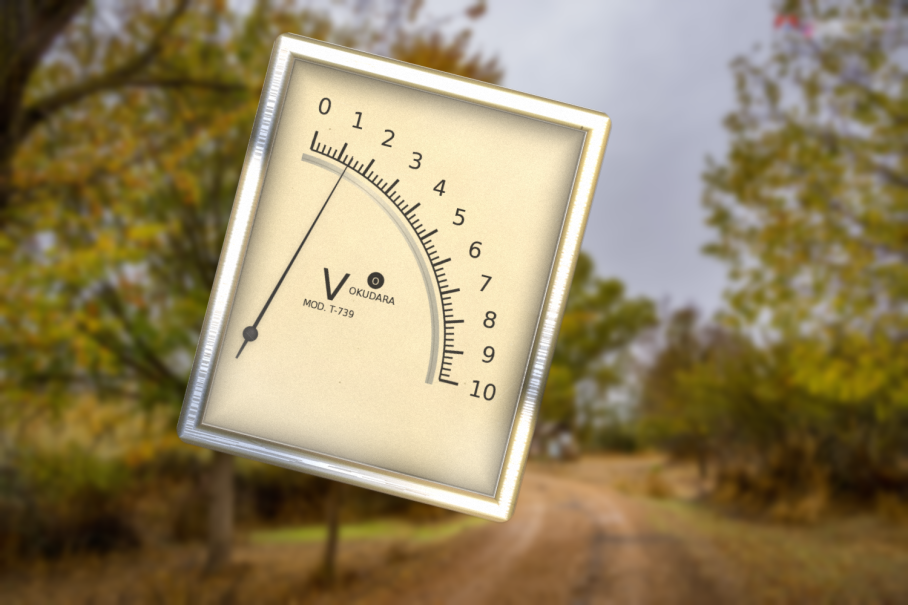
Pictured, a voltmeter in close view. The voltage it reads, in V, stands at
1.4 V
